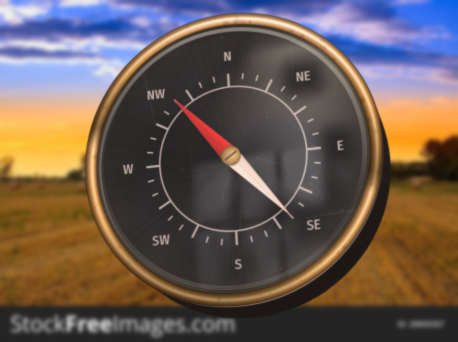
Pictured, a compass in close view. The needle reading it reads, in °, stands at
320 °
